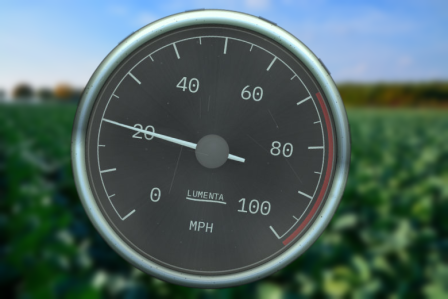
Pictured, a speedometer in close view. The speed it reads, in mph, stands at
20 mph
